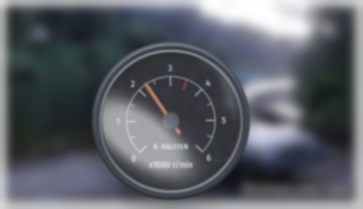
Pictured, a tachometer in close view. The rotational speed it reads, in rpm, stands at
2250 rpm
